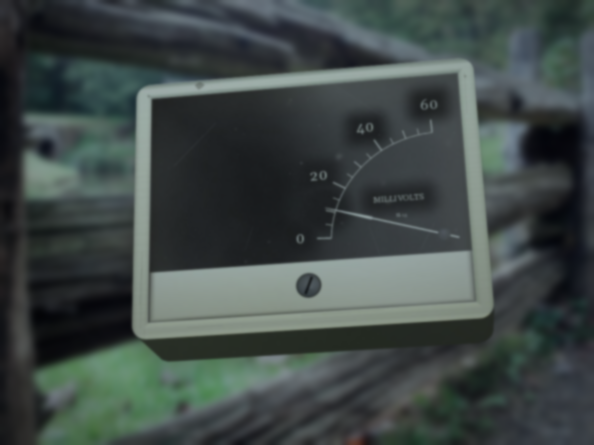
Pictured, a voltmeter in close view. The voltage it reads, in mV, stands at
10 mV
